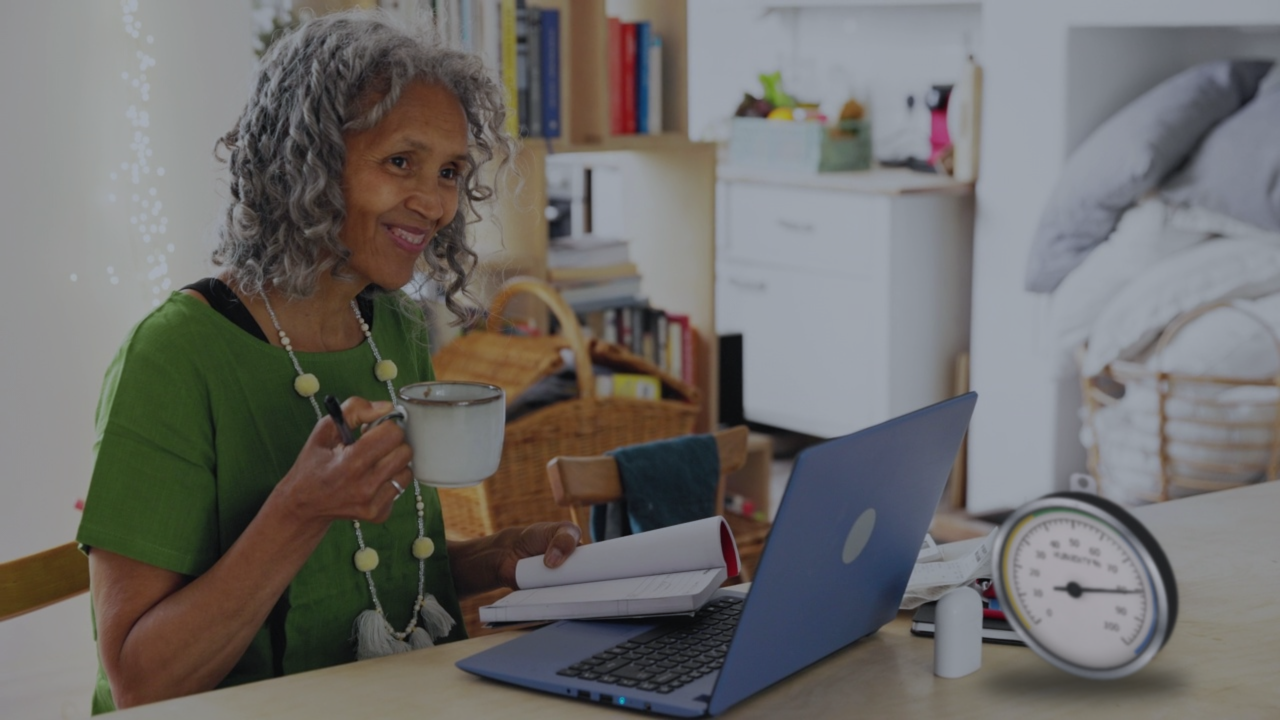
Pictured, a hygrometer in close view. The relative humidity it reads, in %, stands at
80 %
